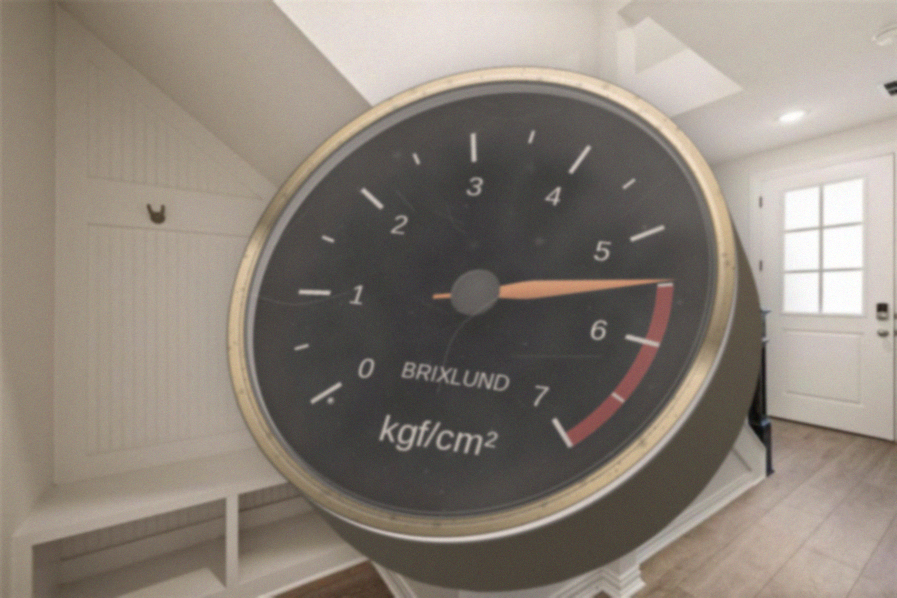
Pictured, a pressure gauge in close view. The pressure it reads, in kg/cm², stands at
5.5 kg/cm²
